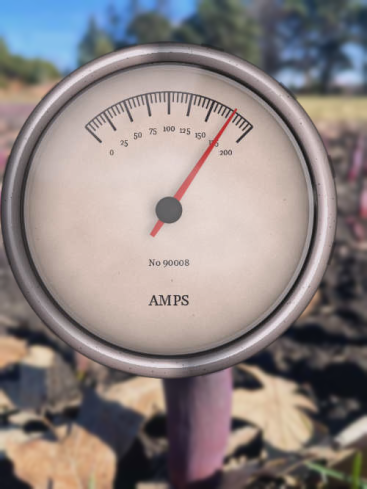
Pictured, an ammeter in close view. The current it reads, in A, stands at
175 A
